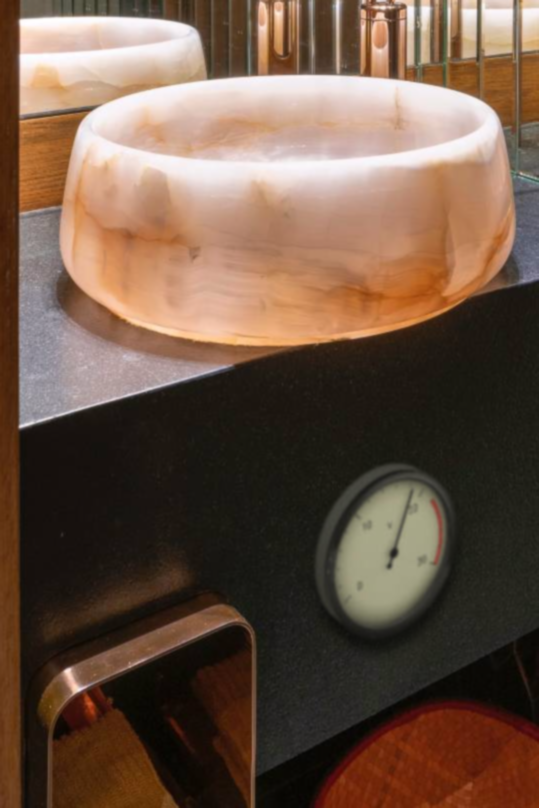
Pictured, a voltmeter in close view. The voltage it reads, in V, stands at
18 V
